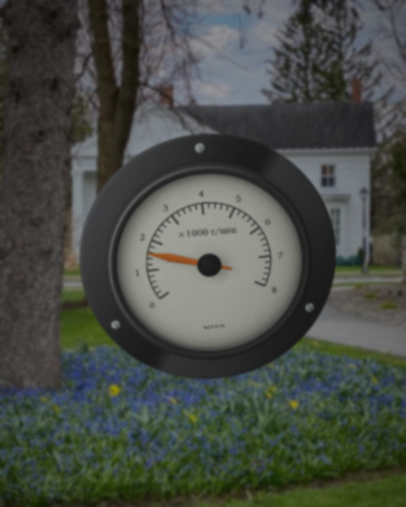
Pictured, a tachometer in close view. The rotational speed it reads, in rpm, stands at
1600 rpm
